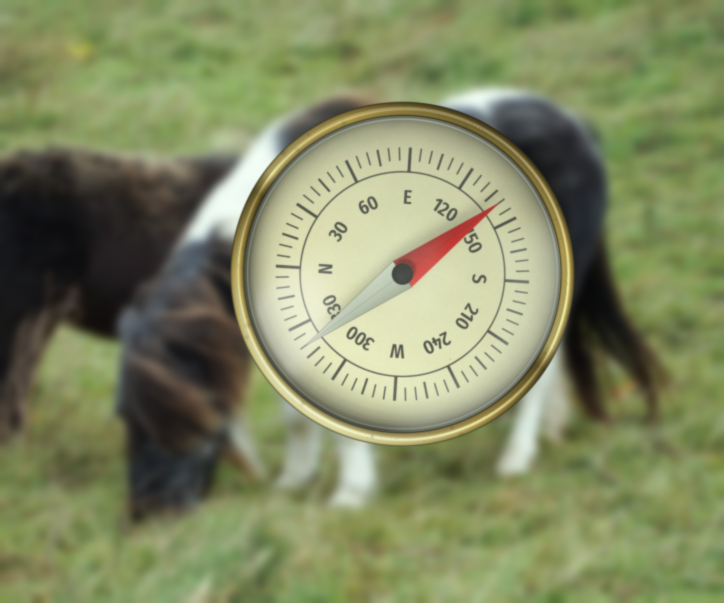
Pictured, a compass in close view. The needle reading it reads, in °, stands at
140 °
